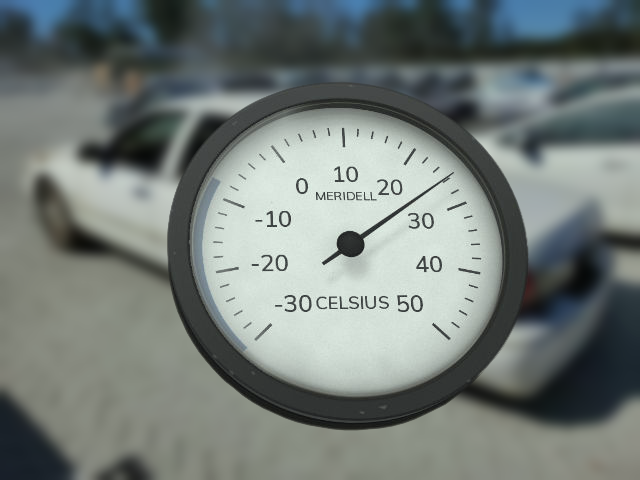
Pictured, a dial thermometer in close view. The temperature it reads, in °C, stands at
26 °C
